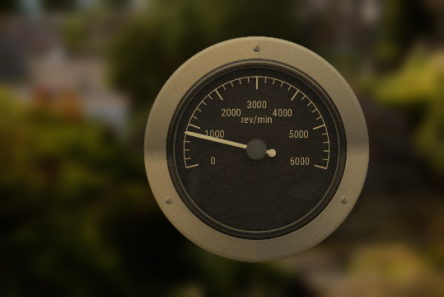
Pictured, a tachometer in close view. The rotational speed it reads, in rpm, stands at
800 rpm
